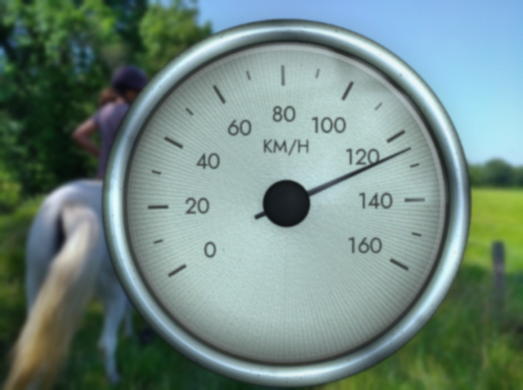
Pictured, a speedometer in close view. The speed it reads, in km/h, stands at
125 km/h
